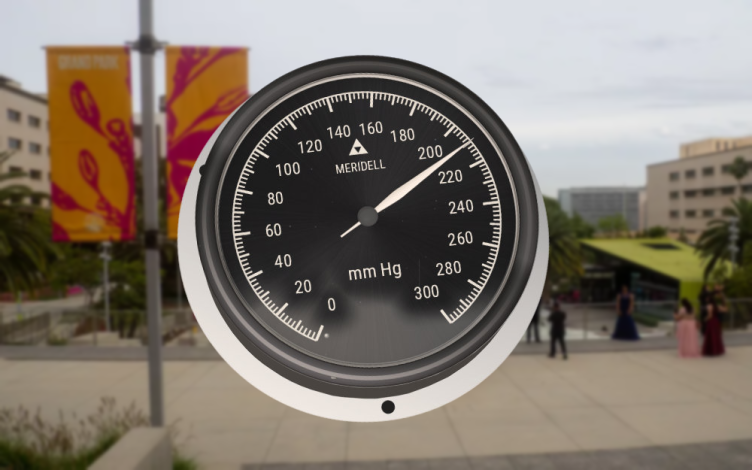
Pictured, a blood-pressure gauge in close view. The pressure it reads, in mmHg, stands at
210 mmHg
